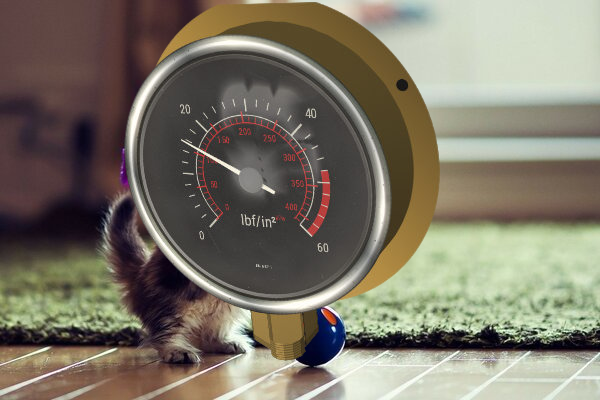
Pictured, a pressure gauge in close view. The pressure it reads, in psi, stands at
16 psi
